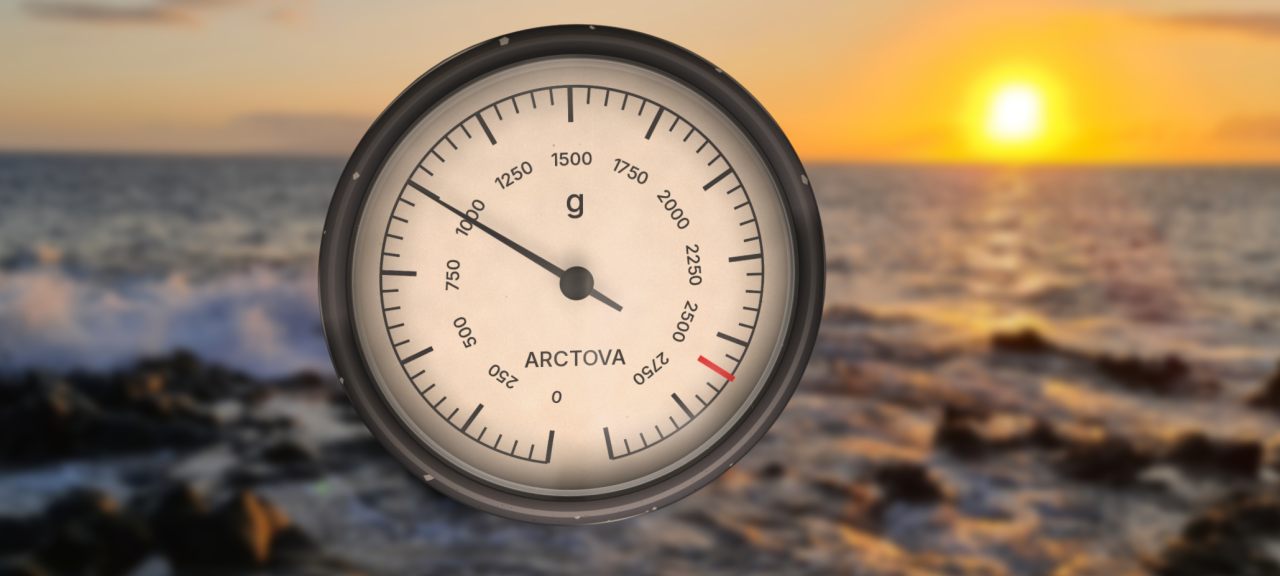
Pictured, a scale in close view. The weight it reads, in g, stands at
1000 g
